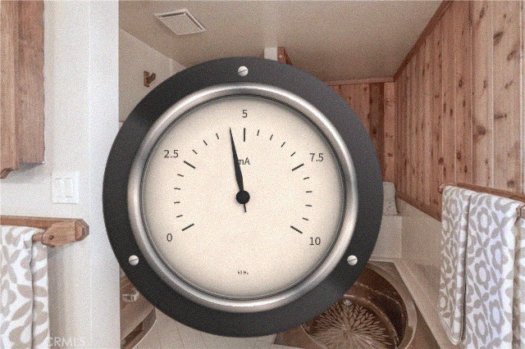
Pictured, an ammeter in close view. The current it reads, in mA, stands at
4.5 mA
